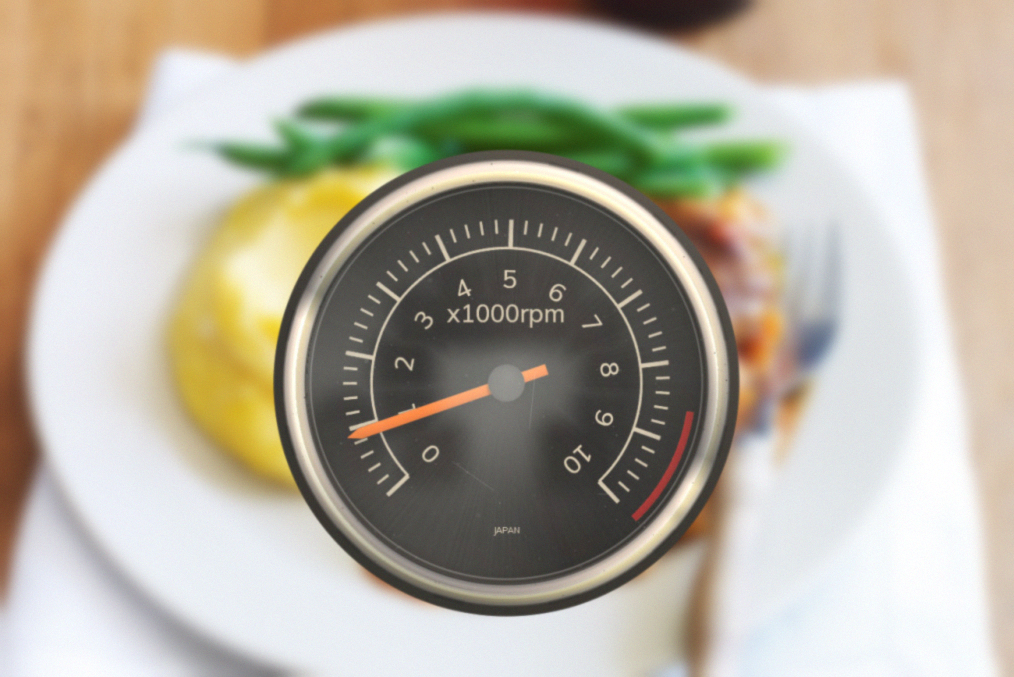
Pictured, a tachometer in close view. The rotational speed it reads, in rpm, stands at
900 rpm
